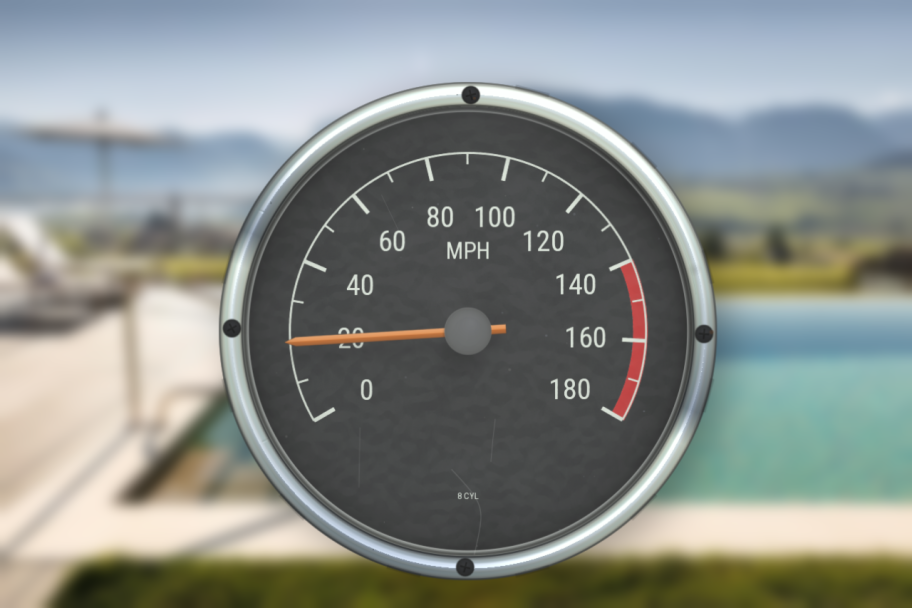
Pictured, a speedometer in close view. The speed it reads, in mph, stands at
20 mph
